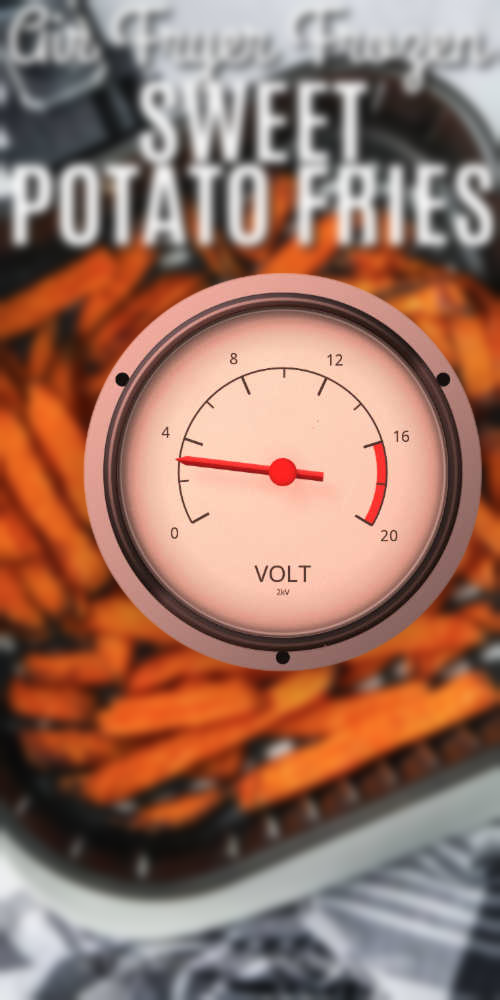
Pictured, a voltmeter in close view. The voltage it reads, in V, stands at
3 V
